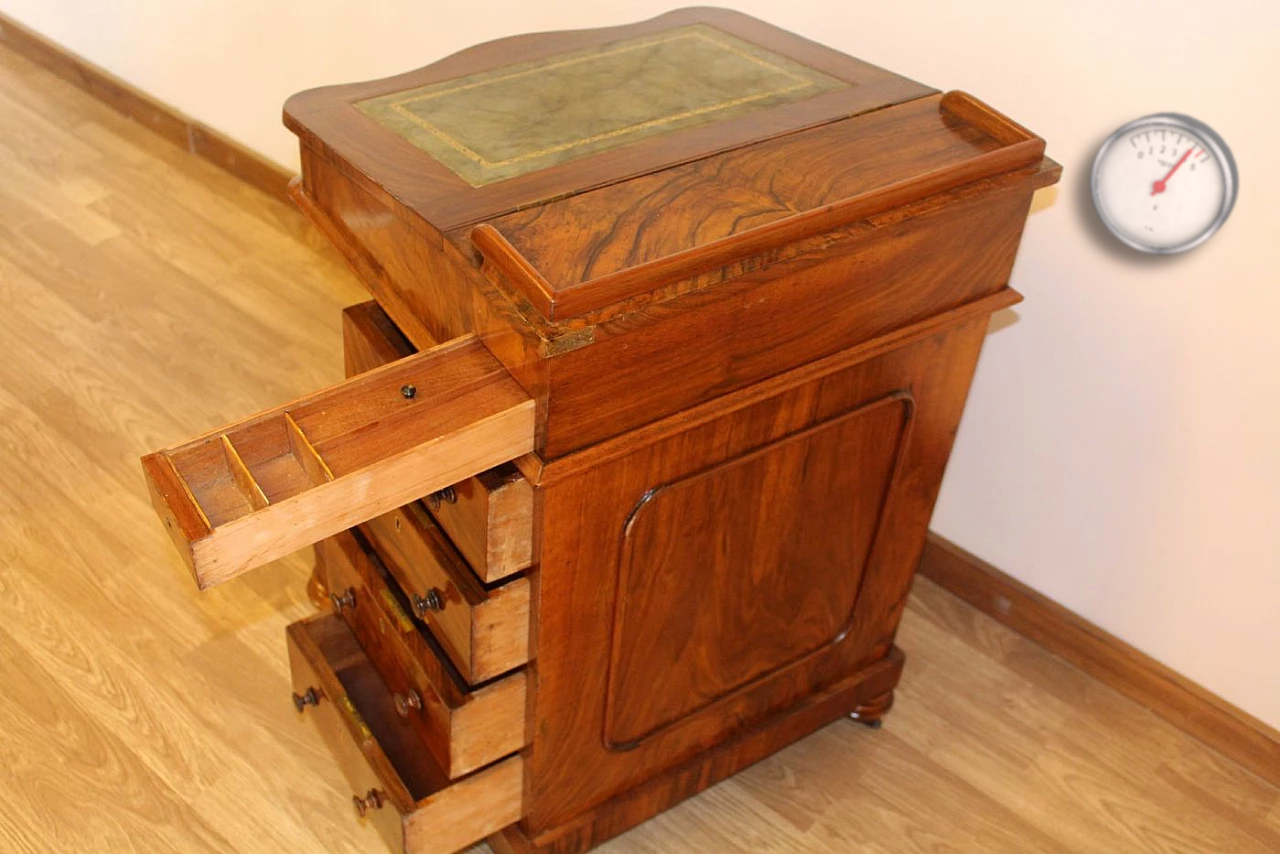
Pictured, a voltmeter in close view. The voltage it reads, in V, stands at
4 V
